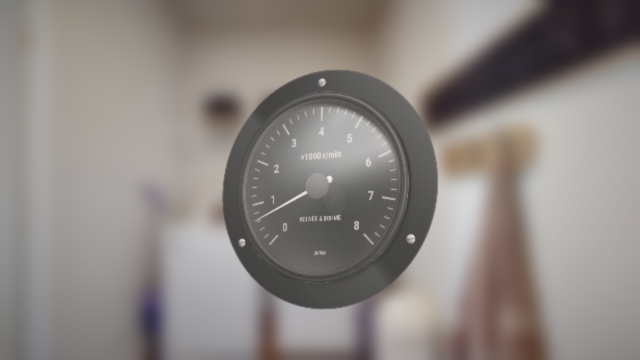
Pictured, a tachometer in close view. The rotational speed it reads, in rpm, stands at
600 rpm
